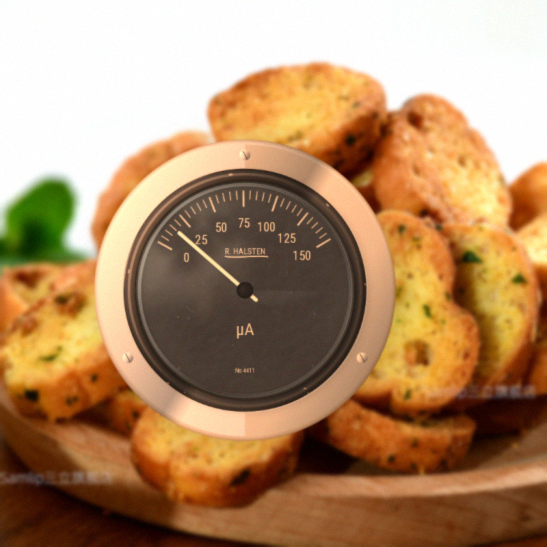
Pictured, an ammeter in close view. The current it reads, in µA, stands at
15 µA
